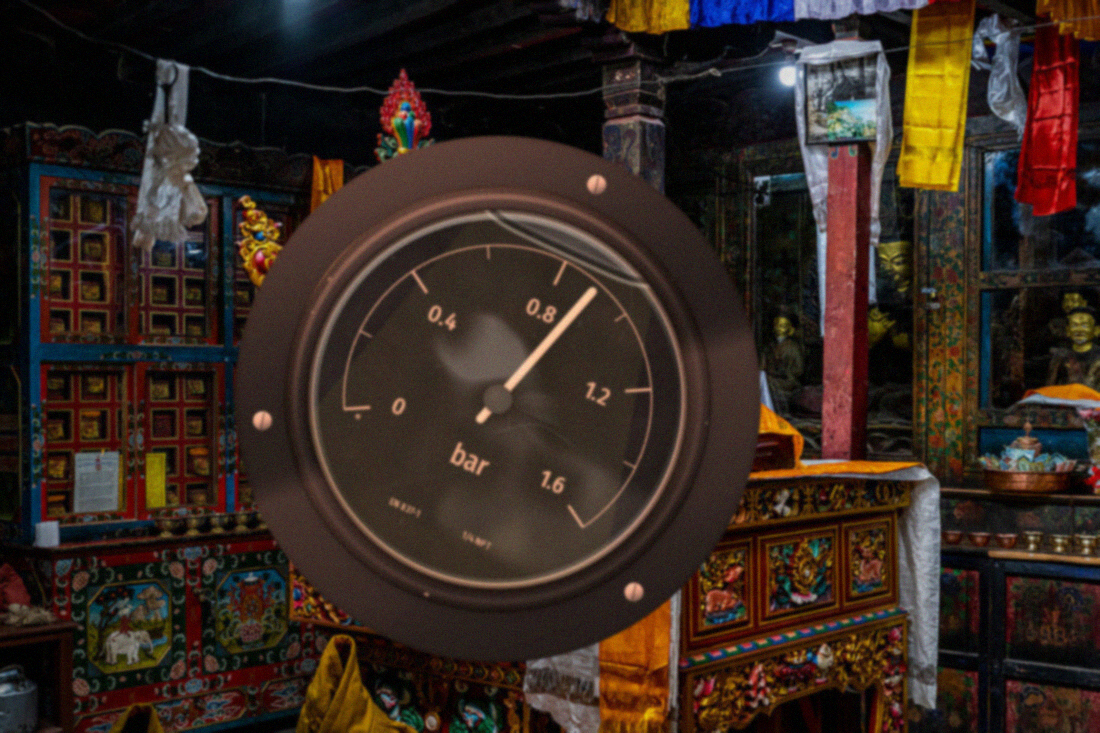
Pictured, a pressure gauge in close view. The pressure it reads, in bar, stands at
0.9 bar
